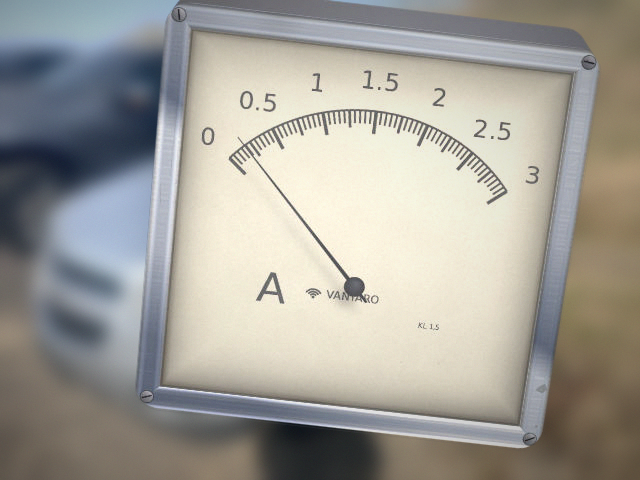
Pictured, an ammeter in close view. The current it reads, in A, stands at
0.2 A
